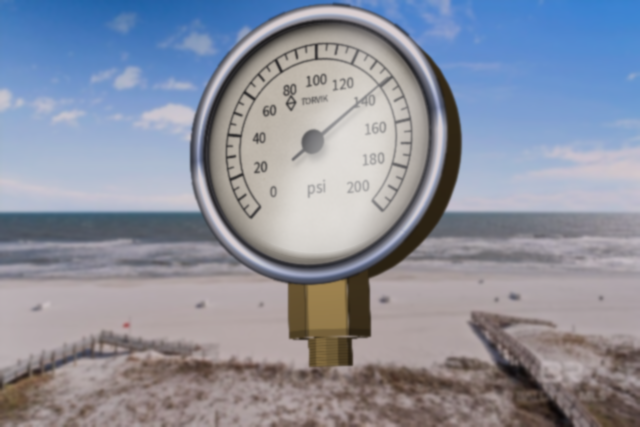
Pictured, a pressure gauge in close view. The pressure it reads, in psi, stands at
140 psi
